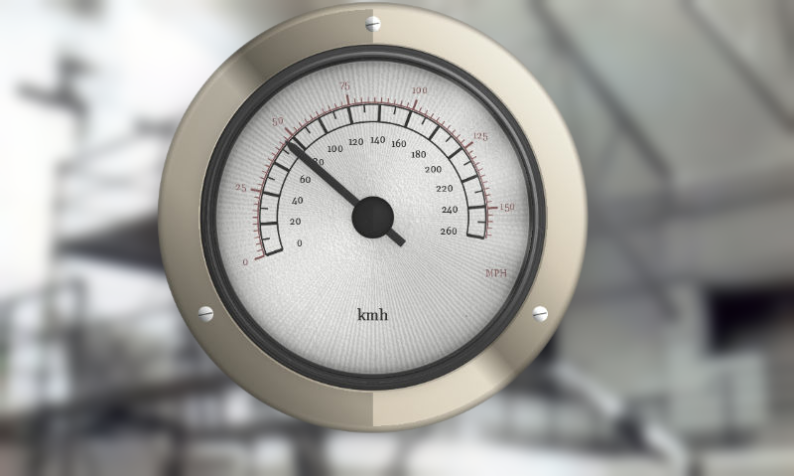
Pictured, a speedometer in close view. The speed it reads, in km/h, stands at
75 km/h
